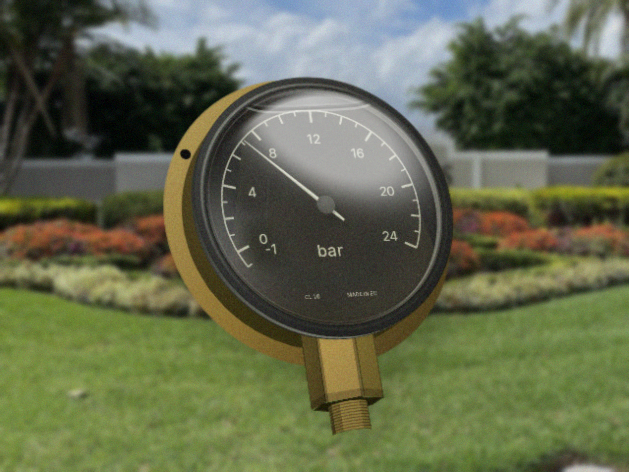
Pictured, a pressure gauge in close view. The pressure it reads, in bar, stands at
7 bar
